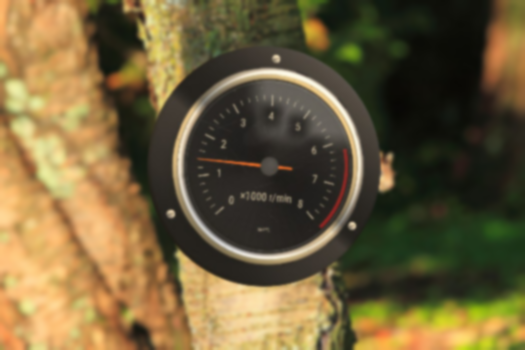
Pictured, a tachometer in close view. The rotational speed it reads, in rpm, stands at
1400 rpm
